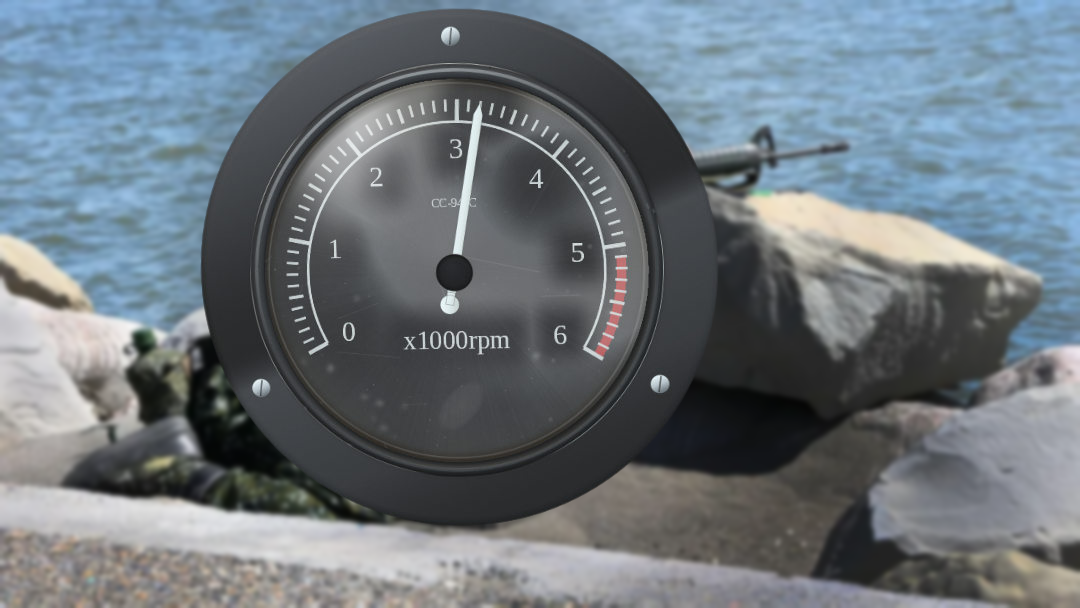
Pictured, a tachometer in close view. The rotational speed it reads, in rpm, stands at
3200 rpm
